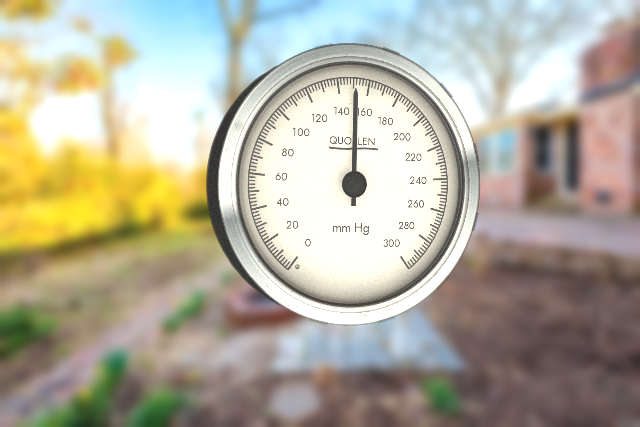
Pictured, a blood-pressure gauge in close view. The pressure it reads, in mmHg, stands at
150 mmHg
